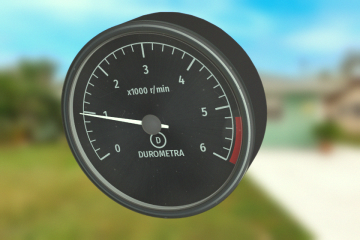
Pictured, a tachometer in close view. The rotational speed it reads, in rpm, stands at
1000 rpm
